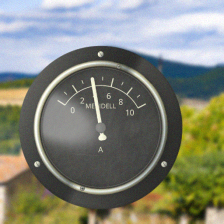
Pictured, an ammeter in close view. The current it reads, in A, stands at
4 A
